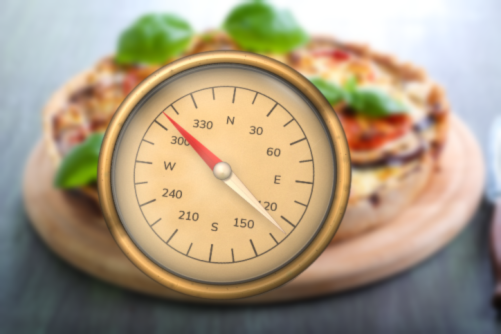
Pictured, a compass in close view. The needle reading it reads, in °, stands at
307.5 °
